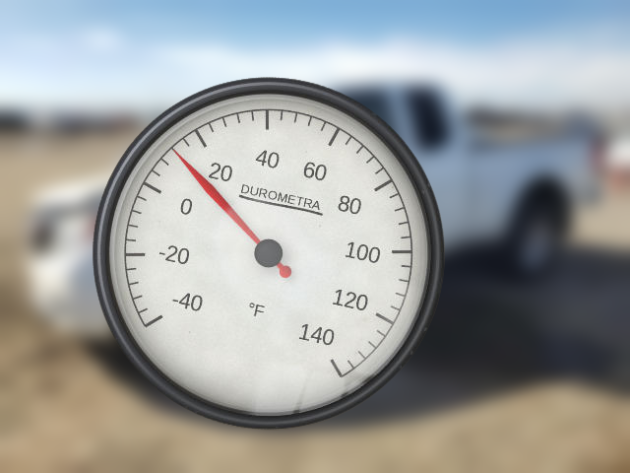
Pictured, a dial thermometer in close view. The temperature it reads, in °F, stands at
12 °F
